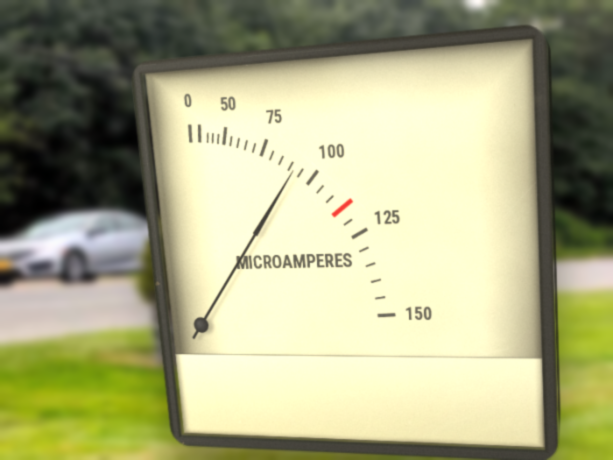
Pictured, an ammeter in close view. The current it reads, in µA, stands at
92.5 µA
